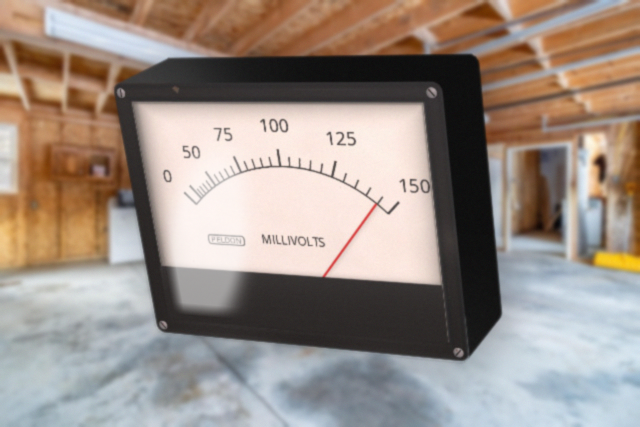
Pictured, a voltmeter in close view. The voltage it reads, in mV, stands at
145 mV
